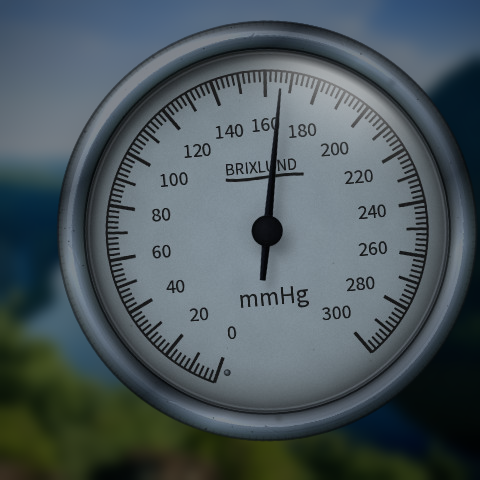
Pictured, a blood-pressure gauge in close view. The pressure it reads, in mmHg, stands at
166 mmHg
